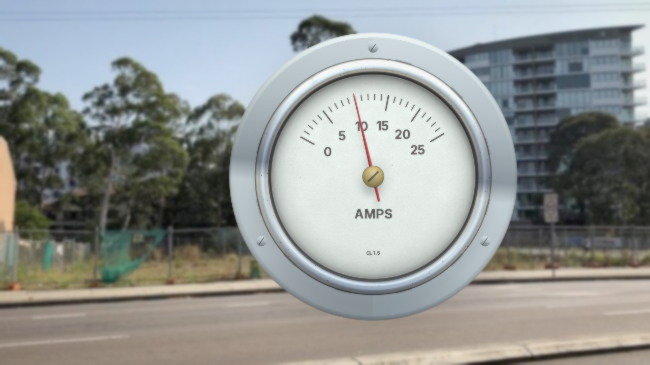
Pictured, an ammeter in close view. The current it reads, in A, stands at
10 A
